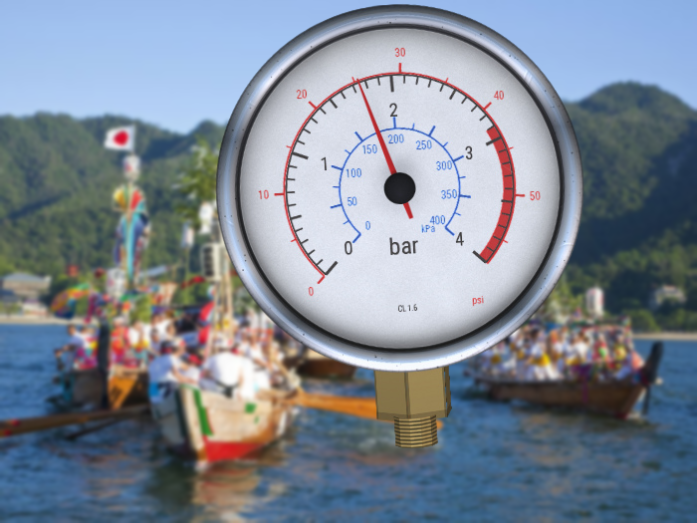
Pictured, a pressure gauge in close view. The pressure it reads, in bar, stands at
1.75 bar
